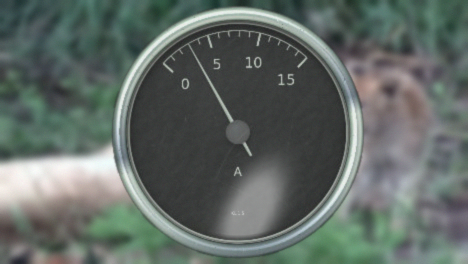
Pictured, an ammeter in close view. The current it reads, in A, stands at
3 A
